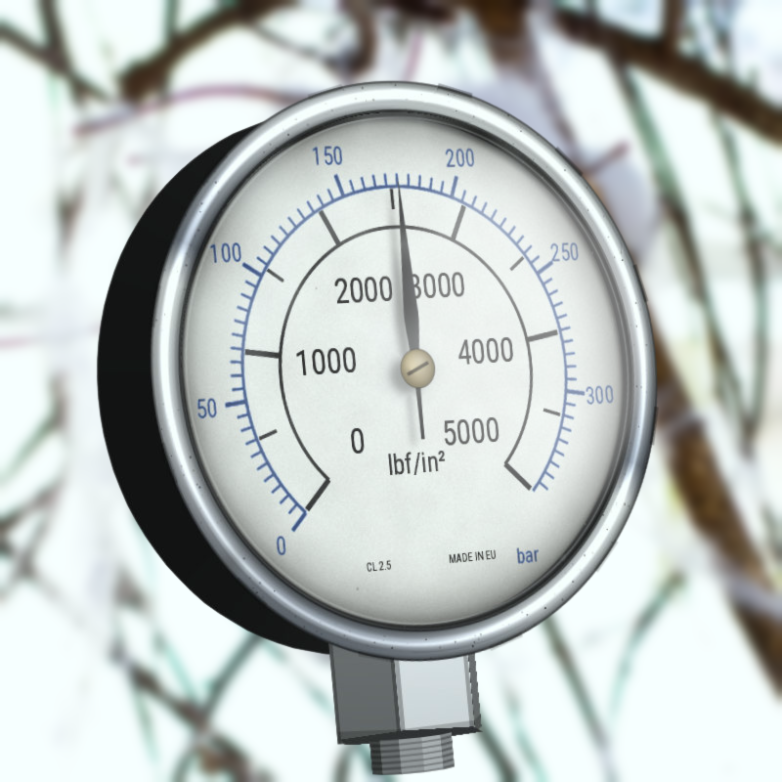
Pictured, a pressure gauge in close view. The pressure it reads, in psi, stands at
2500 psi
